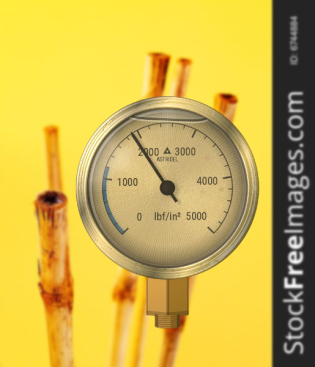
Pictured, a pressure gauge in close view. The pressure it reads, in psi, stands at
1900 psi
